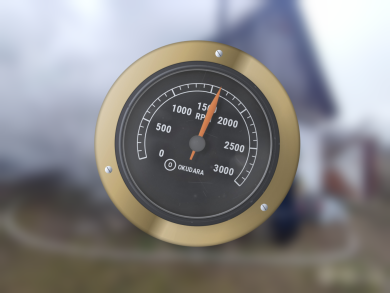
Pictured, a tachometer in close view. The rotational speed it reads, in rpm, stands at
1600 rpm
